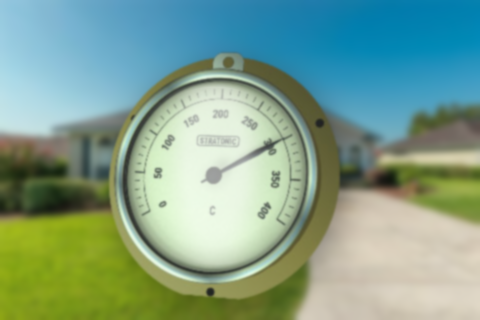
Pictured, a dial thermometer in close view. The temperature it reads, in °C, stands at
300 °C
